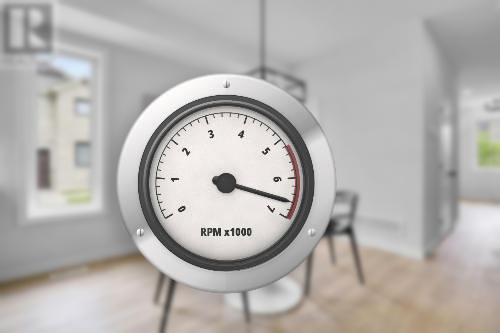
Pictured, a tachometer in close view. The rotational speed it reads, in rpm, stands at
6600 rpm
